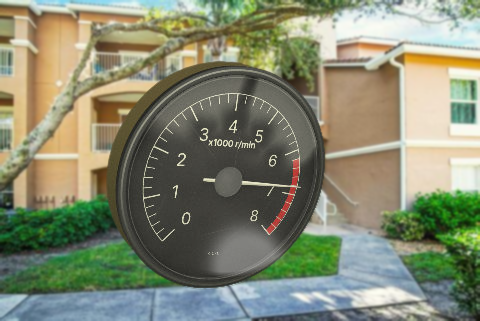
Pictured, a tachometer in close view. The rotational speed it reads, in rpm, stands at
6800 rpm
